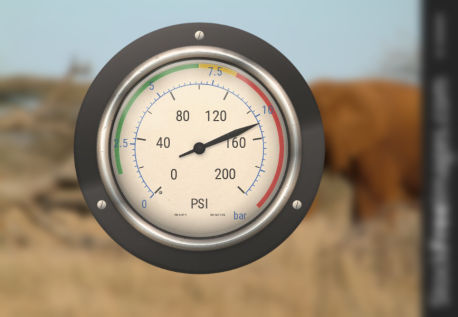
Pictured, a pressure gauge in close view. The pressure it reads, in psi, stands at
150 psi
